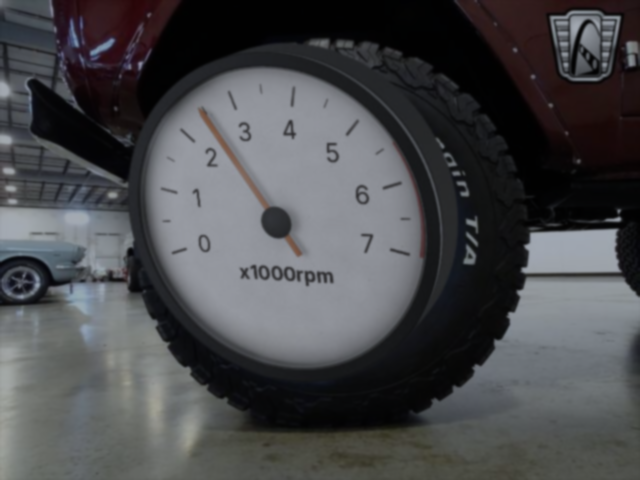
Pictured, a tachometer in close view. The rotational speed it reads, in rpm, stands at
2500 rpm
